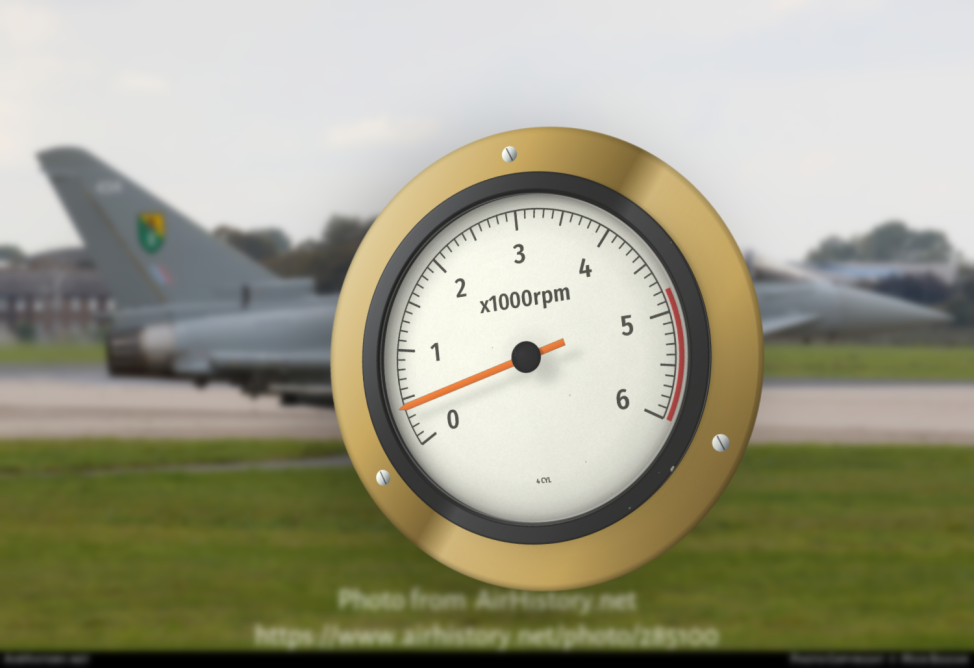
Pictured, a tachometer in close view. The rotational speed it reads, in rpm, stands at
400 rpm
